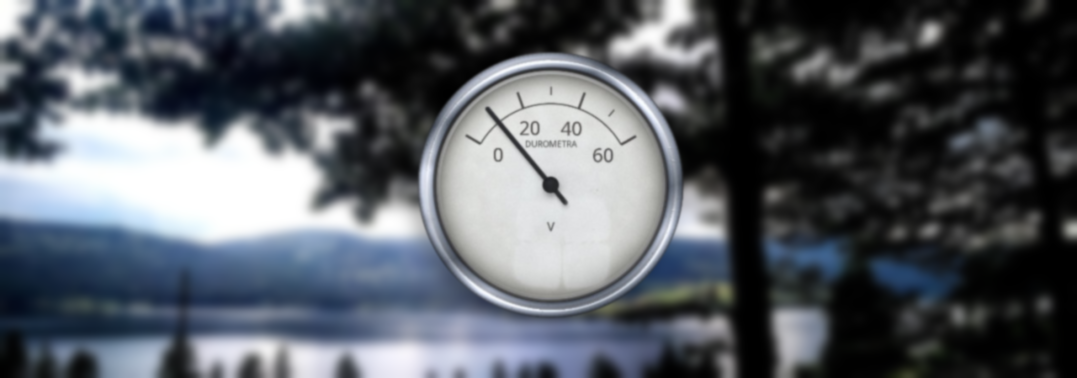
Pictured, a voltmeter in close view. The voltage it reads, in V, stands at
10 V
